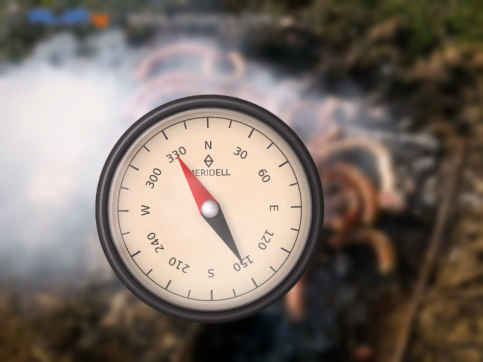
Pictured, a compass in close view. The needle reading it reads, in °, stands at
330 °
